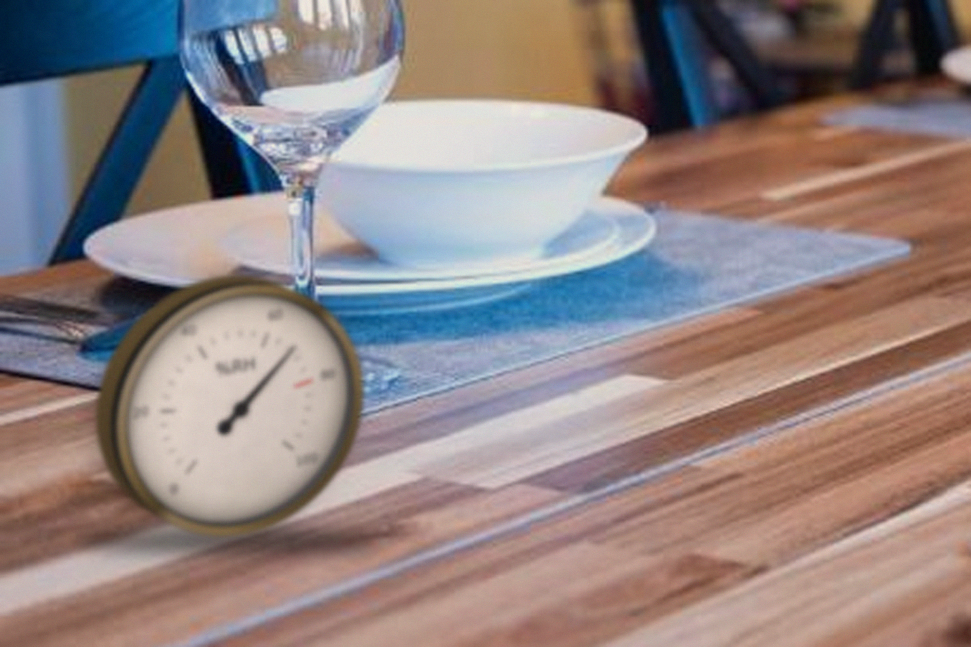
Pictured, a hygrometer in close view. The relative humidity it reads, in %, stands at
68 %
